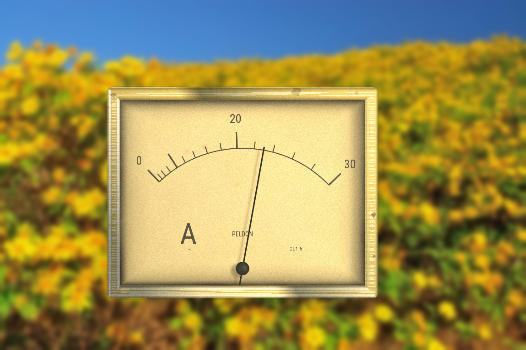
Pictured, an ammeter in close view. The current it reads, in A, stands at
23 A
